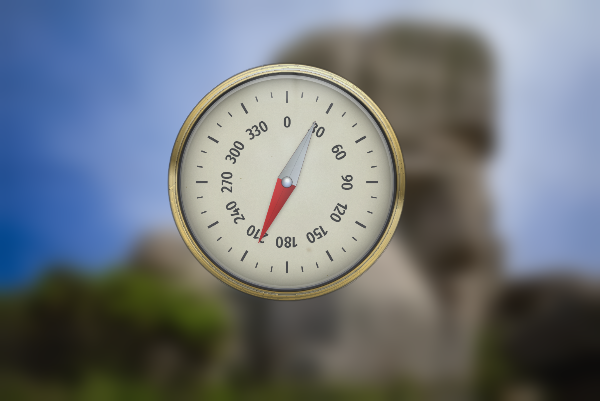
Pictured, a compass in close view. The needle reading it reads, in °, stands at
205 °
